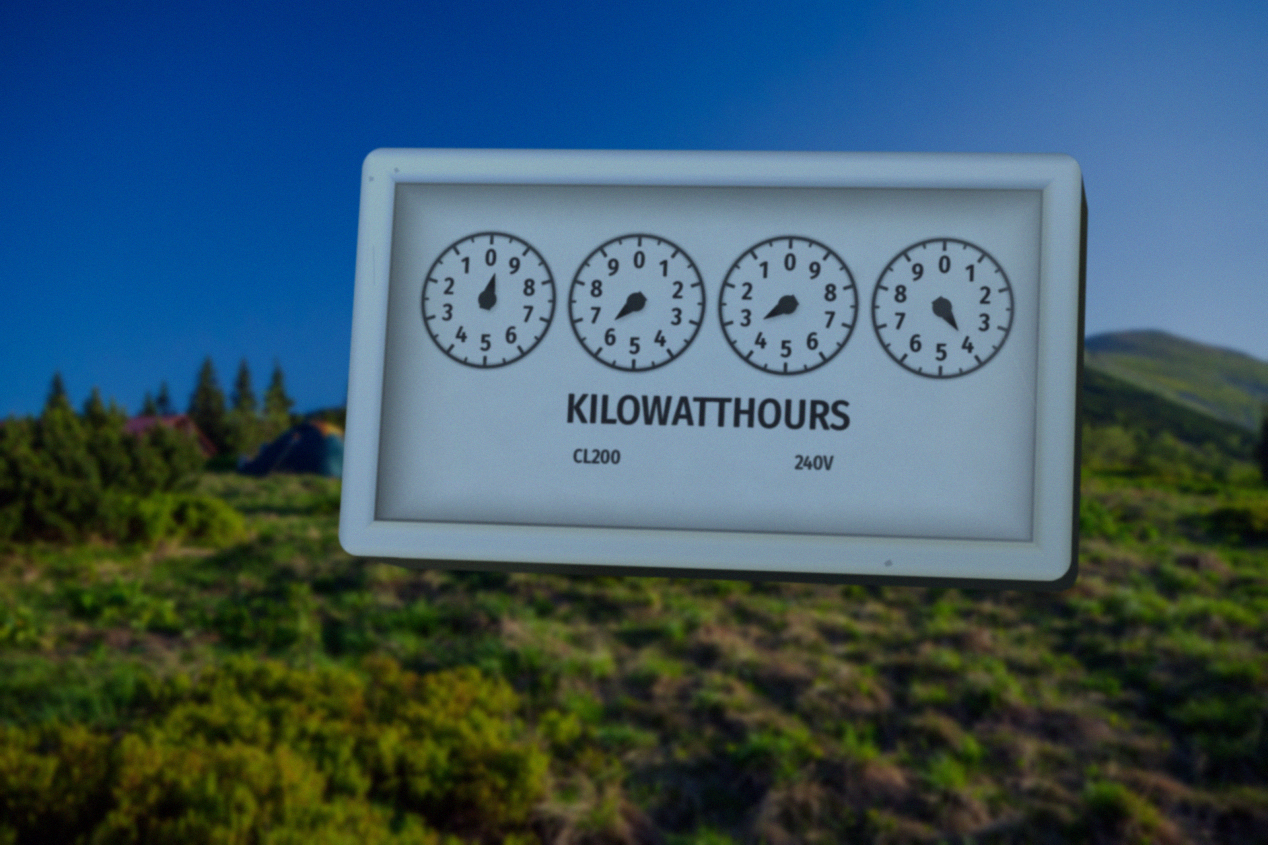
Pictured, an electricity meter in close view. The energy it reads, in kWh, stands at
9634 kWh
